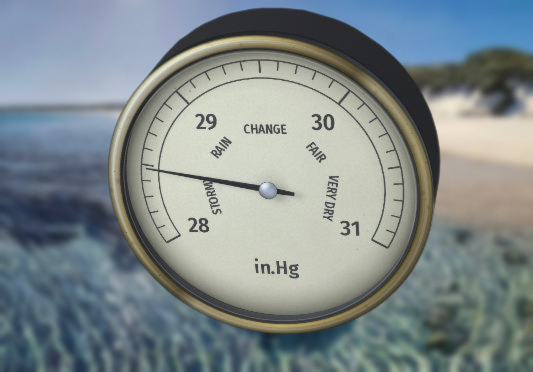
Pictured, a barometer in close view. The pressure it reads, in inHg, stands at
28.5 inHg
